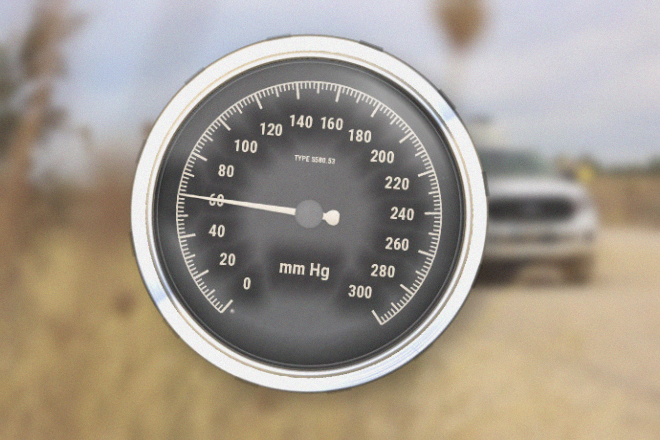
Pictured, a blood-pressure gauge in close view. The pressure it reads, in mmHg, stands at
60 mmHg
